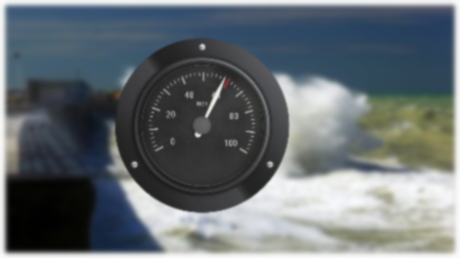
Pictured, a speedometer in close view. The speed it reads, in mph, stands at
60 mph
